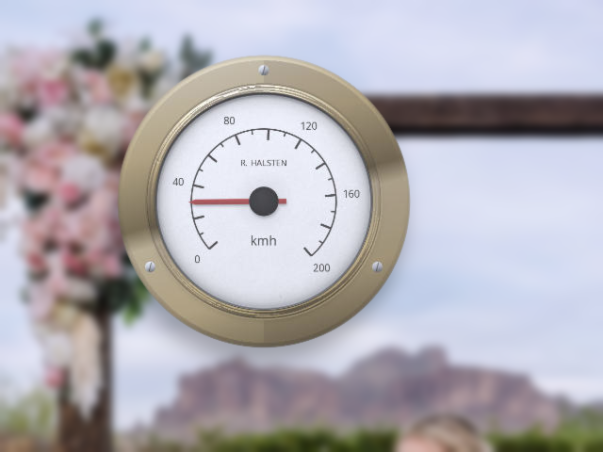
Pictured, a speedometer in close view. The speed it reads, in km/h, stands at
30 km/h
